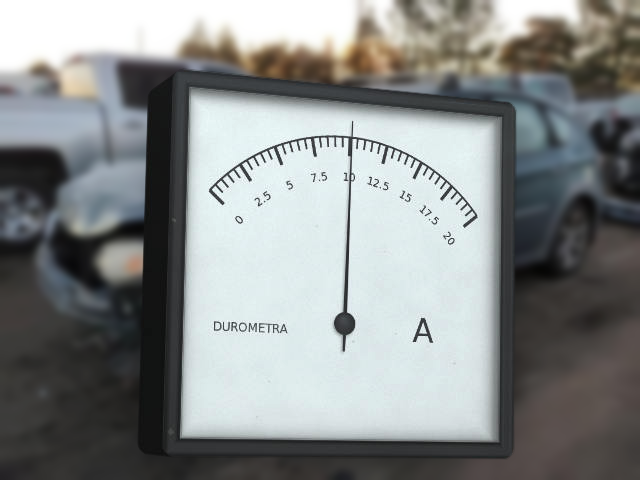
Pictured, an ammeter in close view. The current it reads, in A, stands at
10 A
